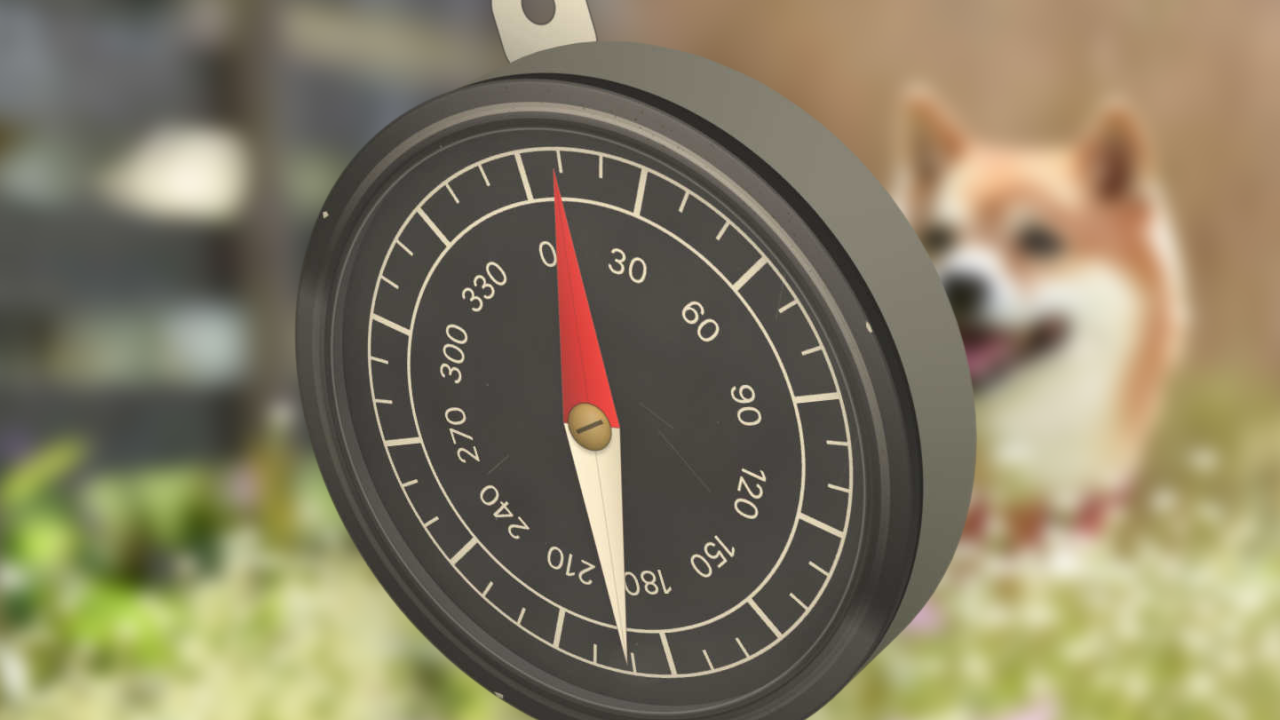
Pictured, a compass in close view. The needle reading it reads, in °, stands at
10 °
